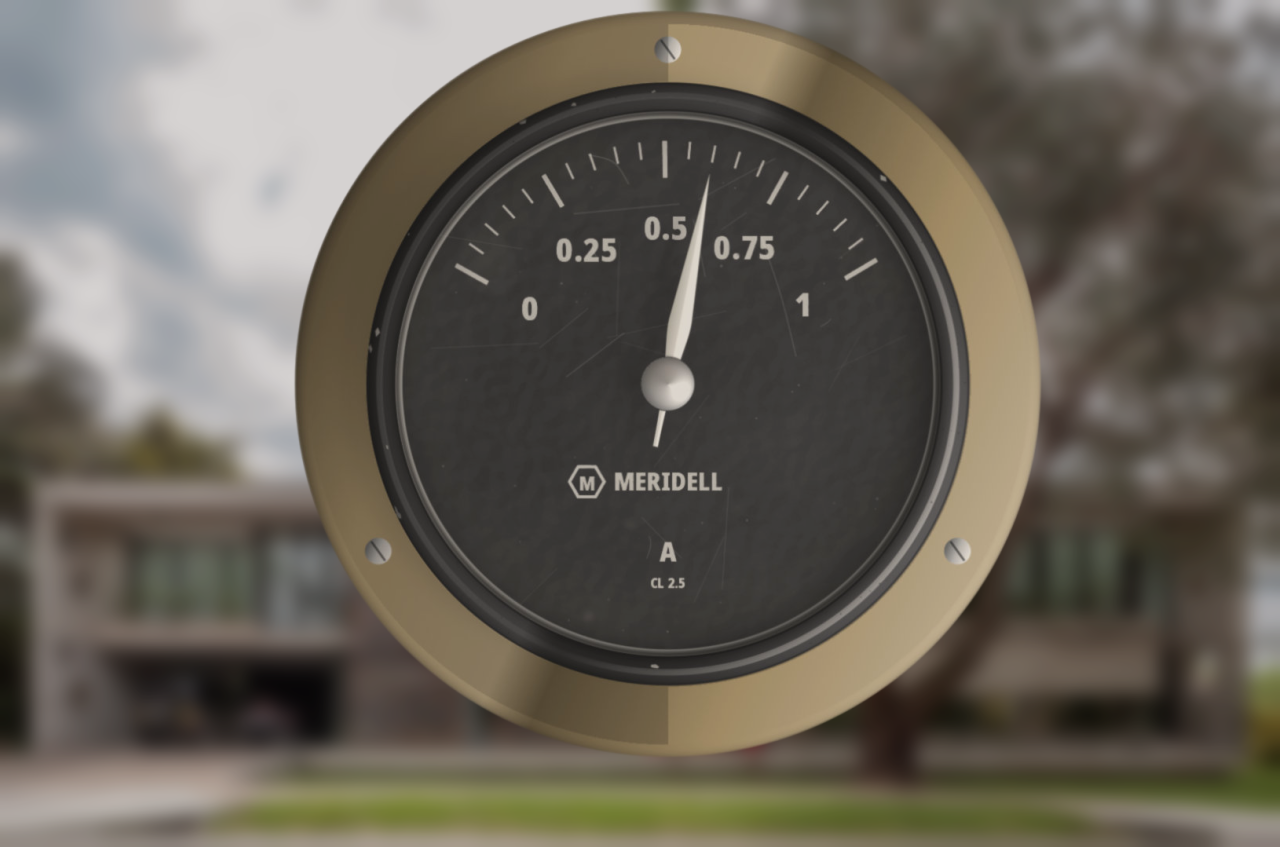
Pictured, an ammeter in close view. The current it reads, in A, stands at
0.6 A
